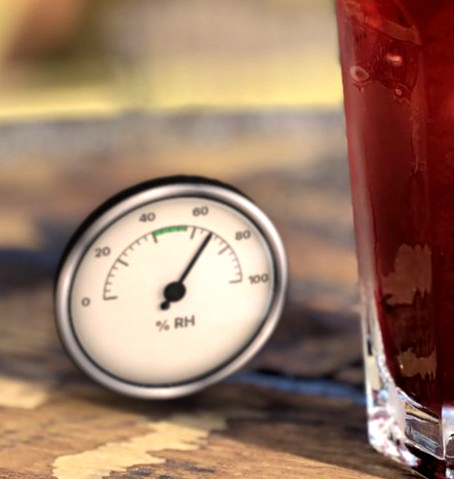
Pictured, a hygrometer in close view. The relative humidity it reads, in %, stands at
68 %
